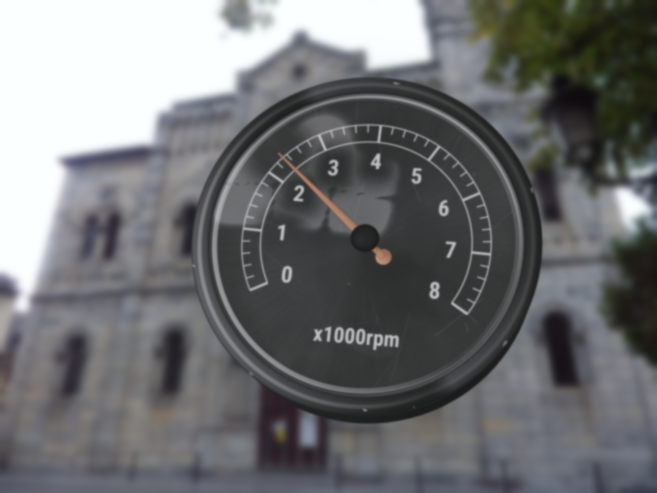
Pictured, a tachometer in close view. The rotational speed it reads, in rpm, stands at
2300 rpm
